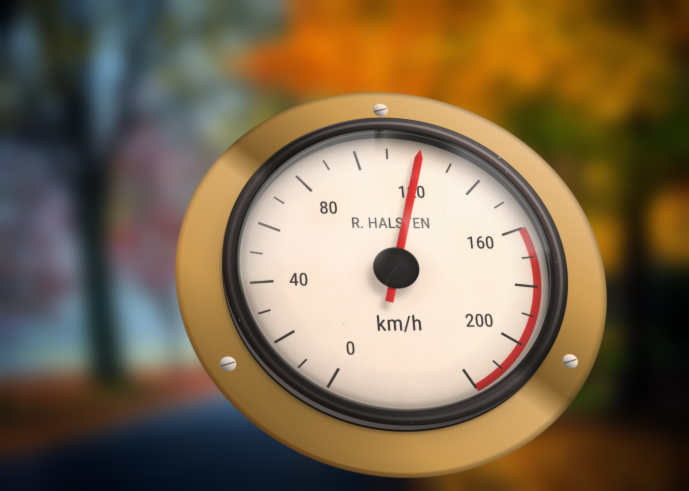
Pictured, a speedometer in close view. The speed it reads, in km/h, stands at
120 km/h
